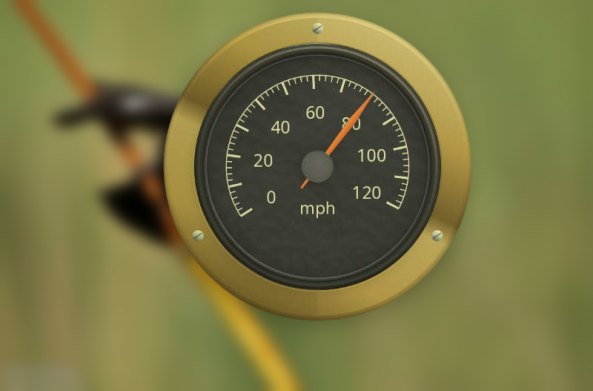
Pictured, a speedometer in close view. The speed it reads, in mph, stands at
80 mph
